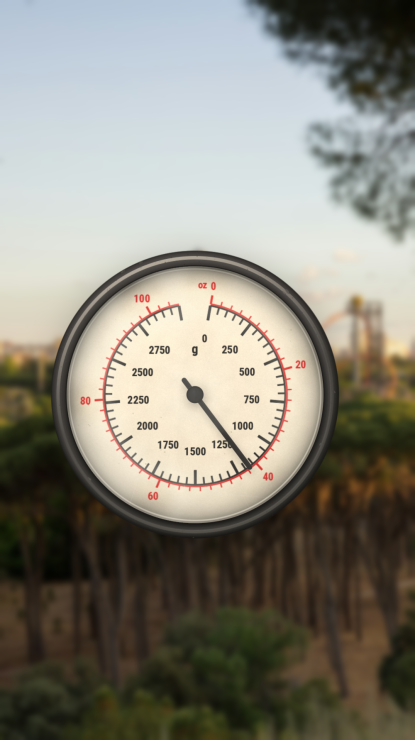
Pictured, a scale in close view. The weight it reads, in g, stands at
1175 g
